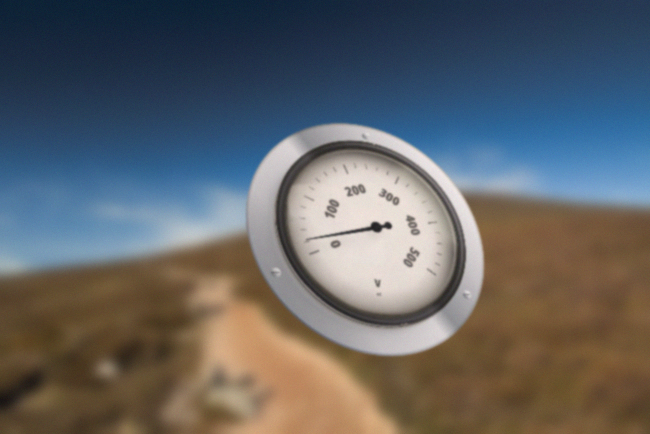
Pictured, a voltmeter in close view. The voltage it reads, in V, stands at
20 V
